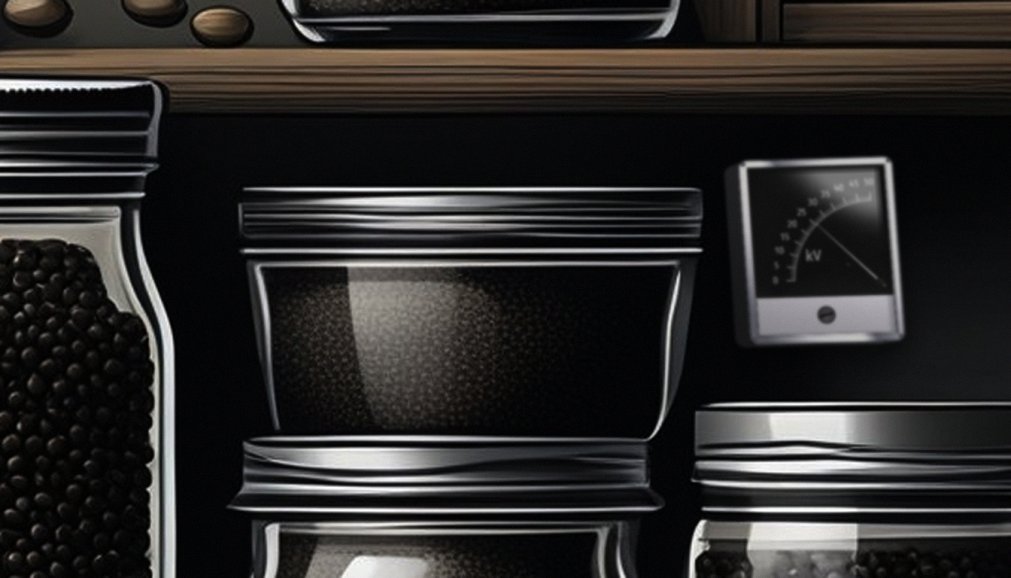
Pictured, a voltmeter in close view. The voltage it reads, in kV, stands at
25 kV
